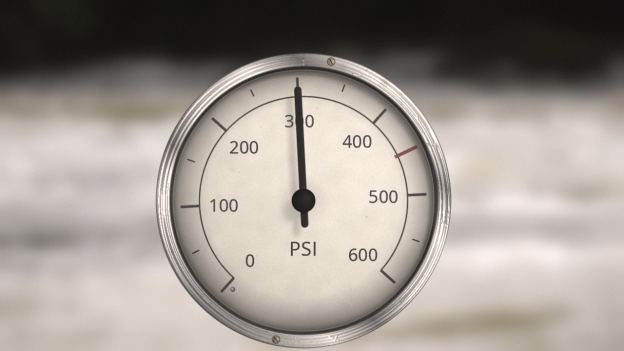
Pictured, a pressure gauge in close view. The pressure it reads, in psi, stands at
300 psi
